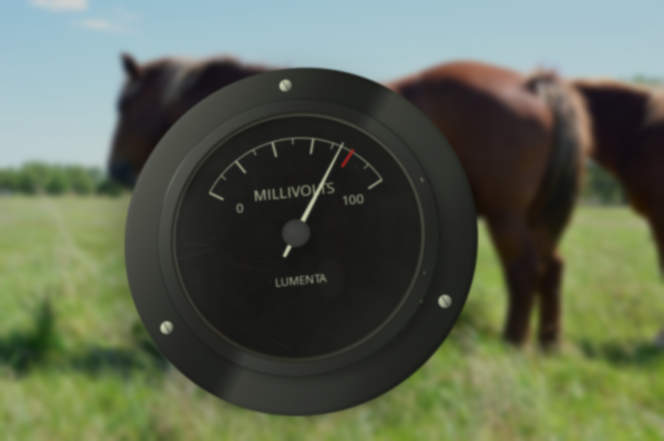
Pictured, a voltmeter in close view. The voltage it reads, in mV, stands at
75 mV
